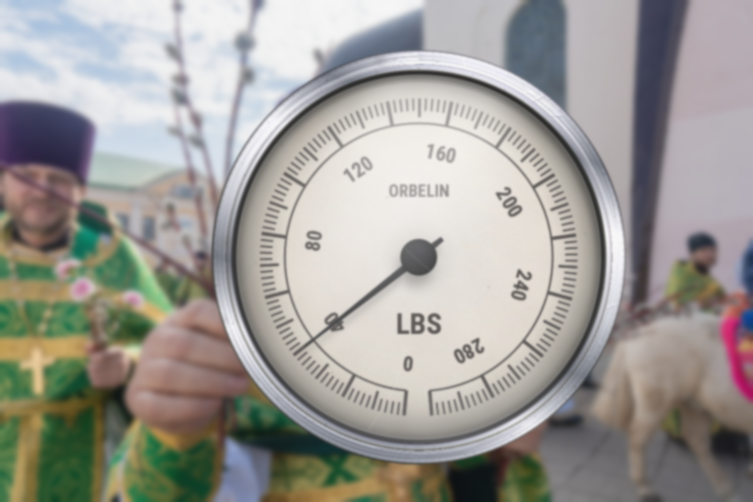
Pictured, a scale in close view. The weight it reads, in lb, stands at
40 lb
